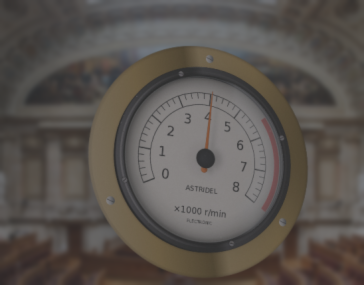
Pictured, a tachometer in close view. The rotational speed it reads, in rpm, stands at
4000 rpm
